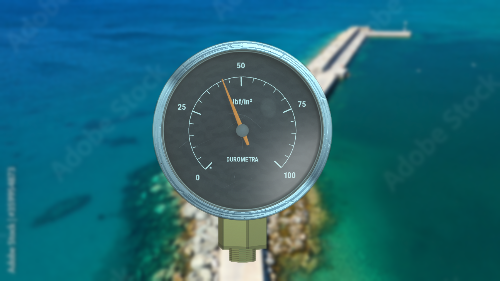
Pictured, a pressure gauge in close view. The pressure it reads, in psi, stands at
42.5 psi
